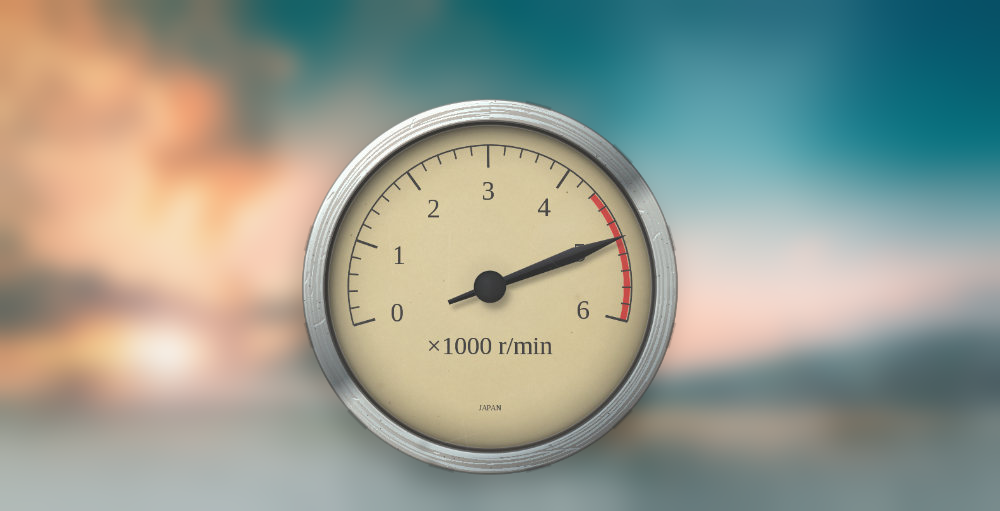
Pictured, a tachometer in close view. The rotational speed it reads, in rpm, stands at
5000 rpm
